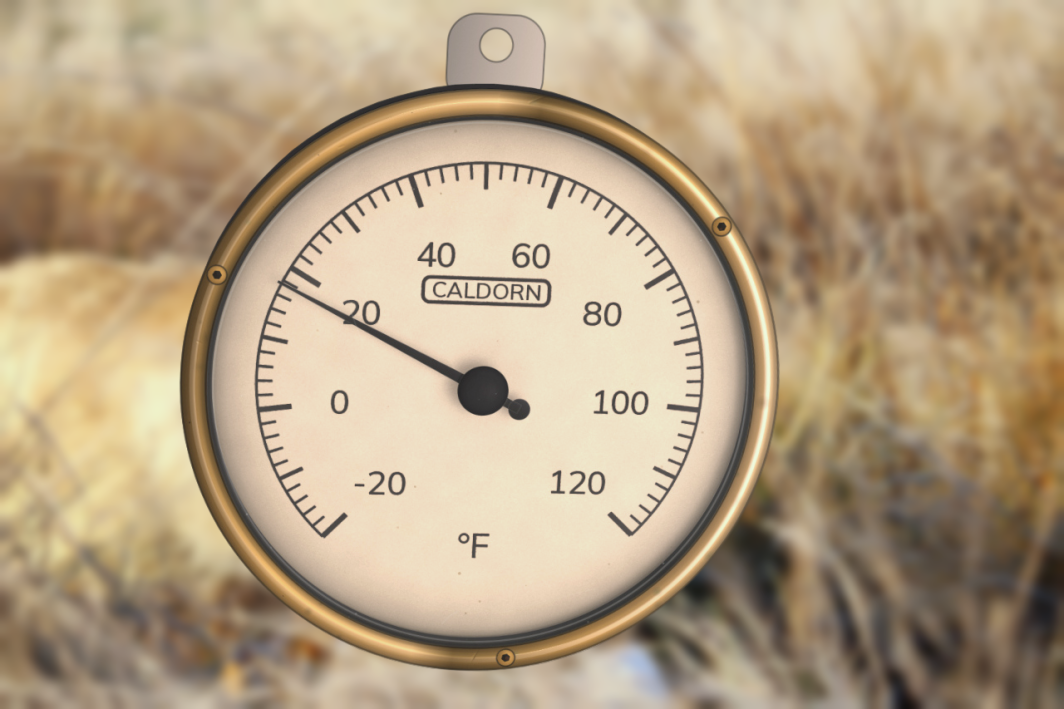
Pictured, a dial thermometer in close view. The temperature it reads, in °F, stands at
18 °F
